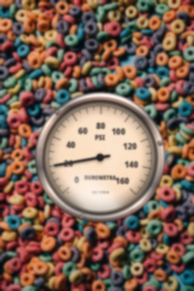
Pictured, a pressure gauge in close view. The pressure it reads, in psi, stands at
20 psi
